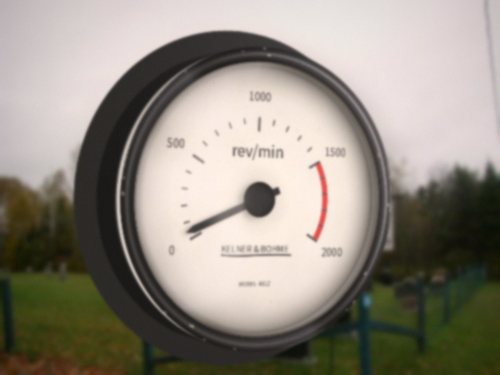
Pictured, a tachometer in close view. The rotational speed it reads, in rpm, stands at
50 rpm
